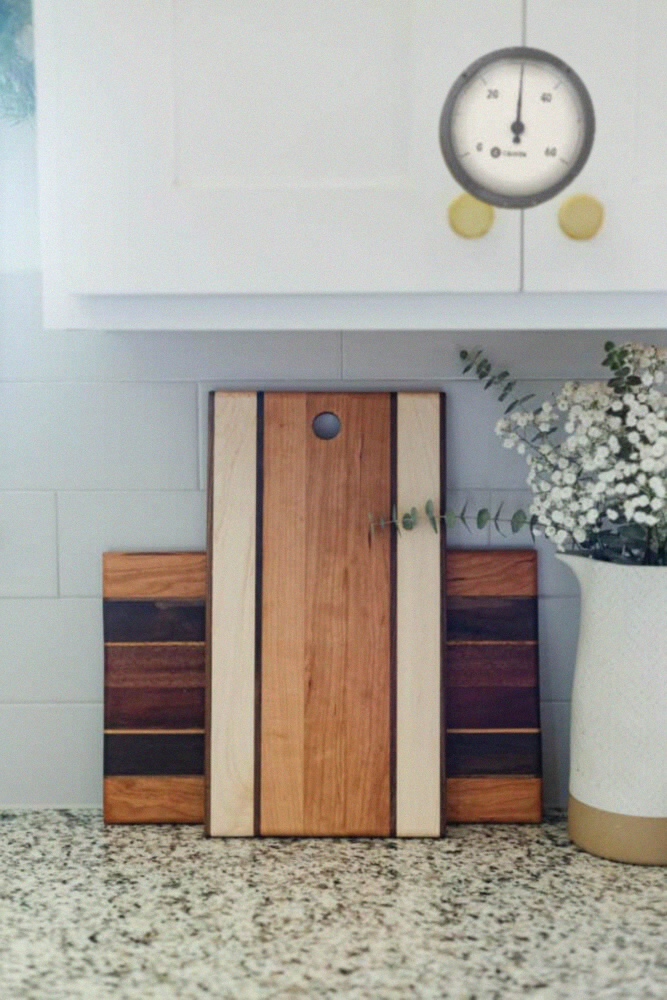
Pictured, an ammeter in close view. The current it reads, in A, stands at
30 A
